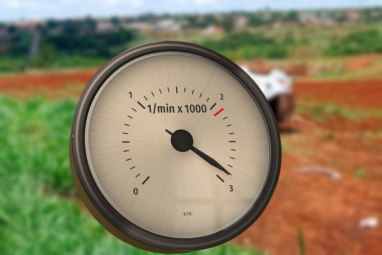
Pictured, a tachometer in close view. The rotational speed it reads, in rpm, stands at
2900 rpm
